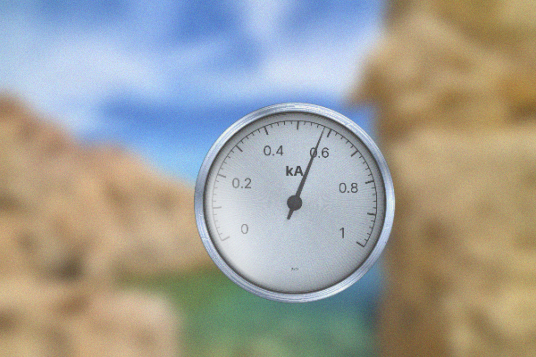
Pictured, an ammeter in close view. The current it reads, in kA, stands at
0.58 kA
